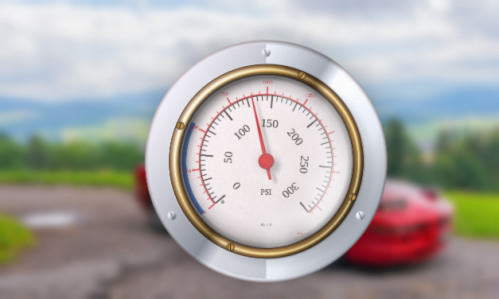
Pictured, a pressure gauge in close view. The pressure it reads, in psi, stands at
130 psi
